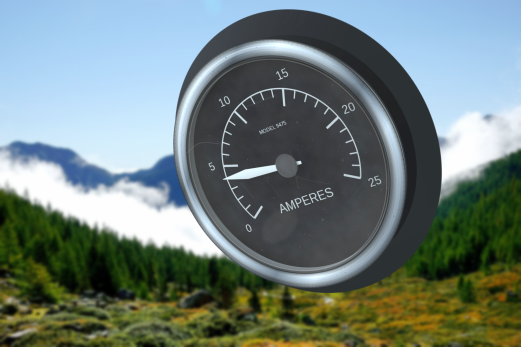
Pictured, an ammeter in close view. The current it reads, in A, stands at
4 A
